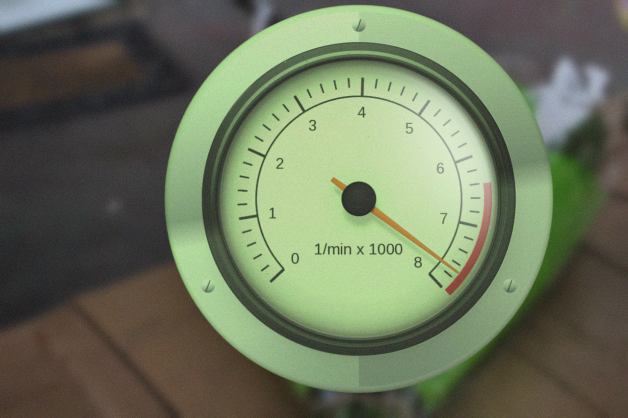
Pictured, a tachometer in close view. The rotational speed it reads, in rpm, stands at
7700 rpm
